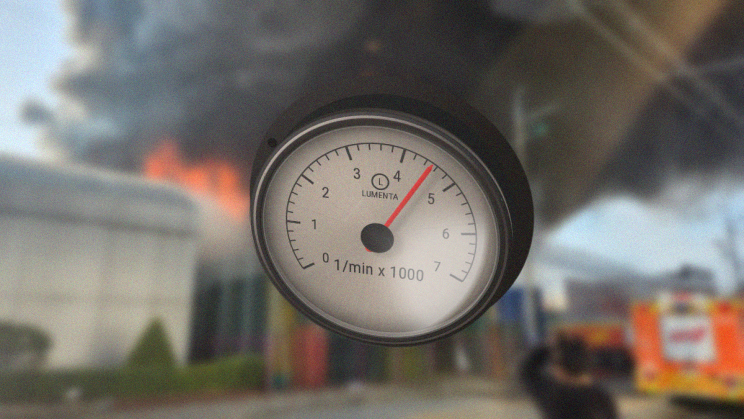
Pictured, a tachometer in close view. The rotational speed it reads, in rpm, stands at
4500 rpm
